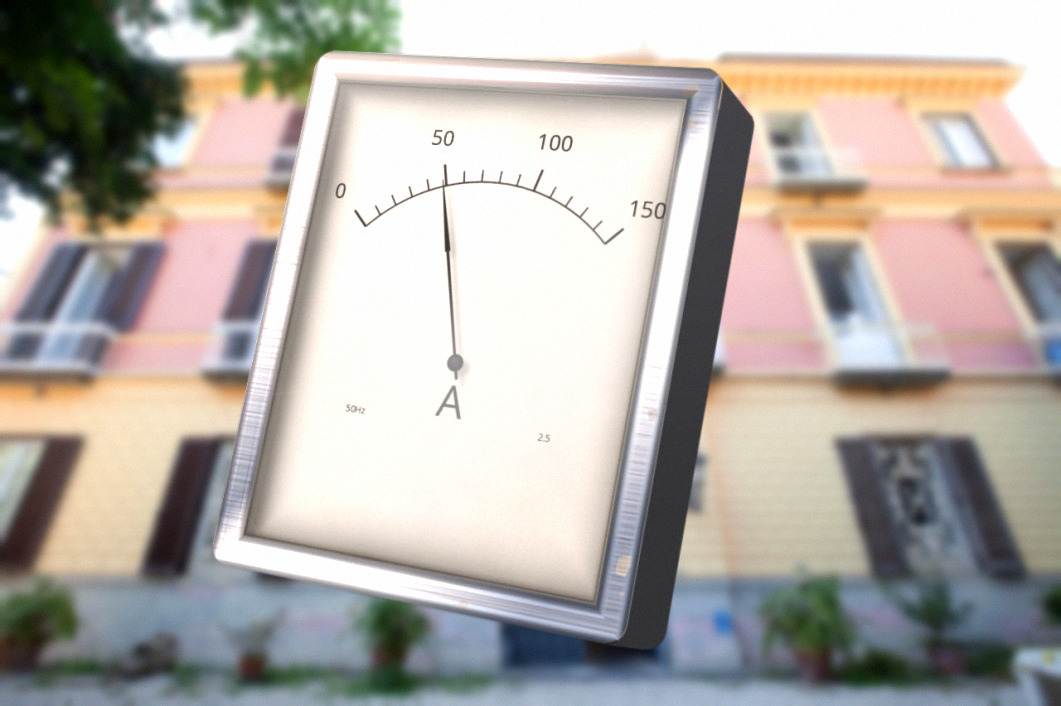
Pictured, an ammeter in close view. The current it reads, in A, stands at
50 A
